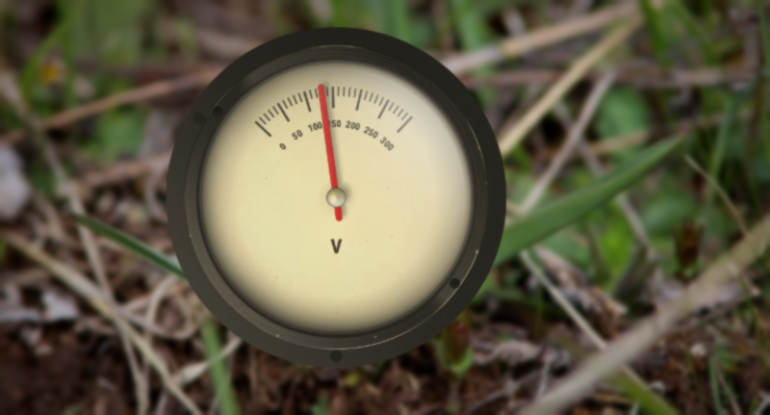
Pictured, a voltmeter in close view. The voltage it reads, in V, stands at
130 V
